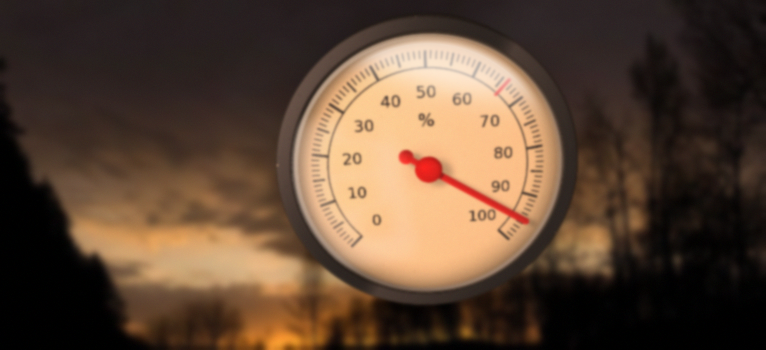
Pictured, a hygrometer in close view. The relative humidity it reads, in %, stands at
95 %
